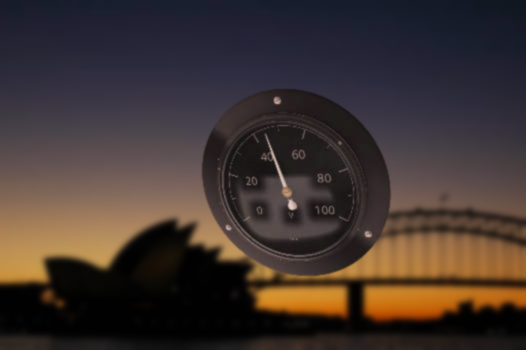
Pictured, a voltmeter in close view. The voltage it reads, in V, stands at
45 V
